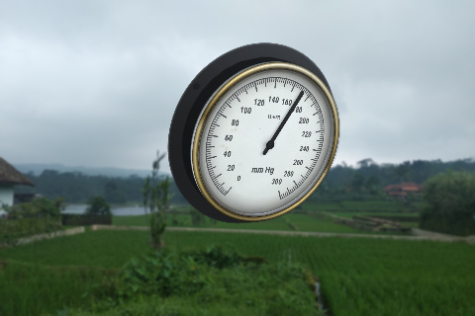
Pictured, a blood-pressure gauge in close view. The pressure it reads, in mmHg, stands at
170 mmHg
